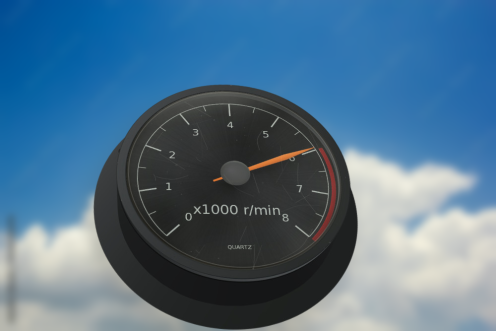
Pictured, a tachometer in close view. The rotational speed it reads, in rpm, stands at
6000 rpm
